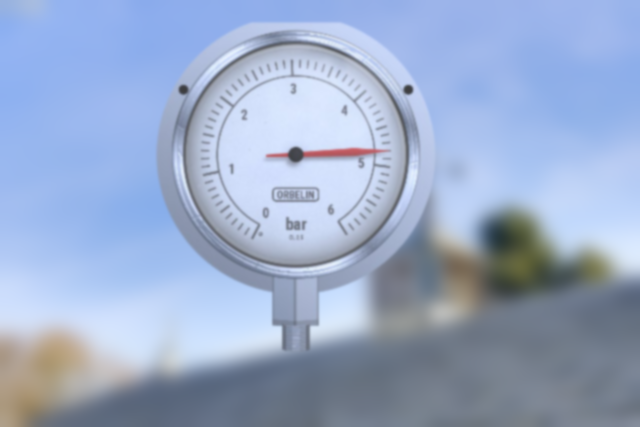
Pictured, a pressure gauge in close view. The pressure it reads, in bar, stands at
4.8 bar
